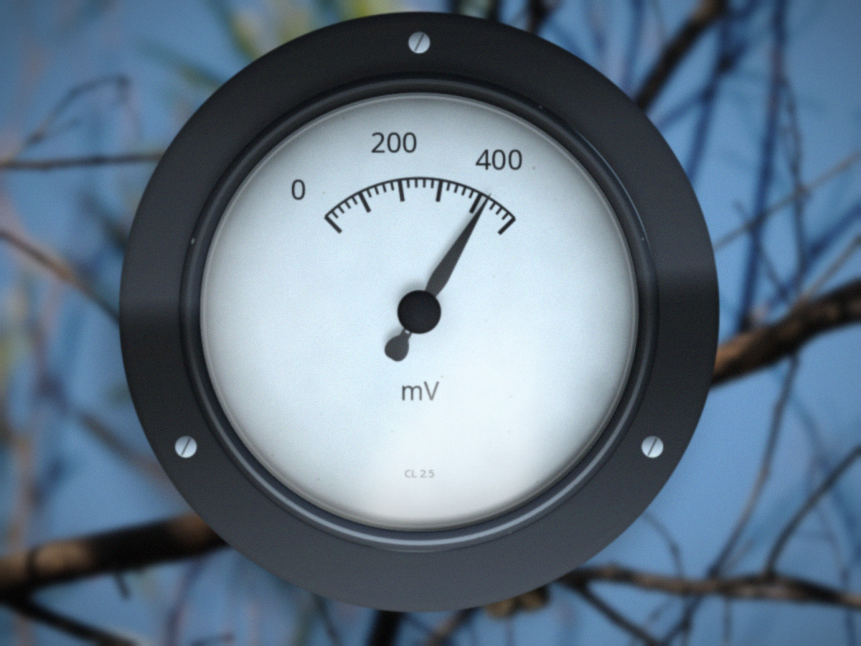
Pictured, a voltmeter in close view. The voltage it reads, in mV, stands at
420 mV
